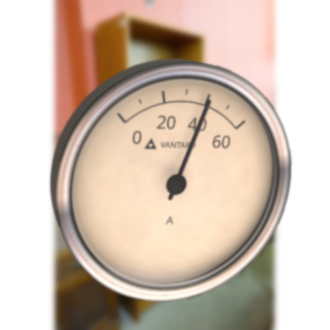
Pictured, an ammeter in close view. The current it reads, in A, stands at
40 A
